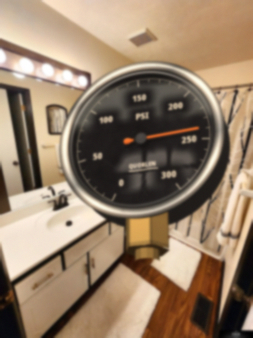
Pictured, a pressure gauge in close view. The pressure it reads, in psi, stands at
240 psi
